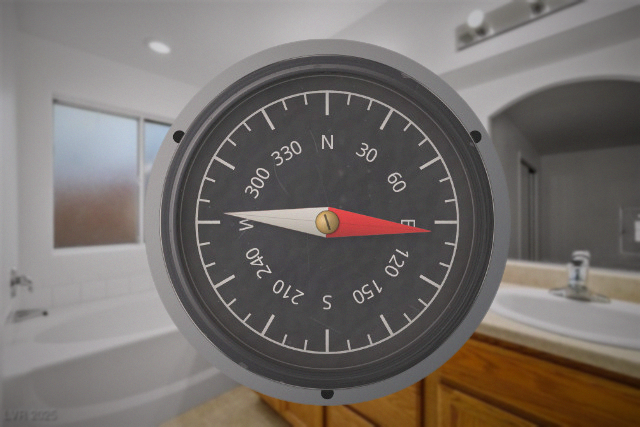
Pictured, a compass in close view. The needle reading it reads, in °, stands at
95 °
